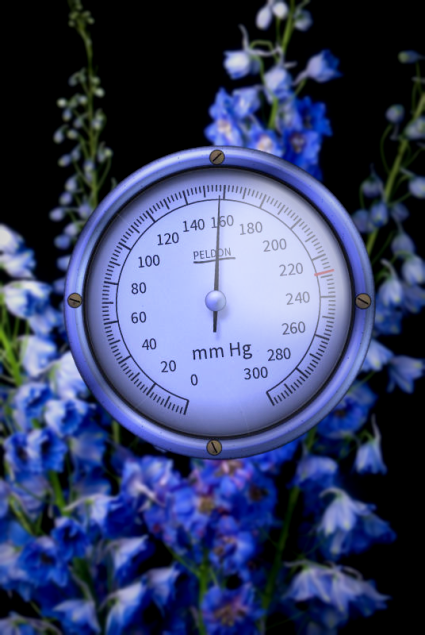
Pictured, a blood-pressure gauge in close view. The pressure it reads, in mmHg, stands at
158 mmHg
